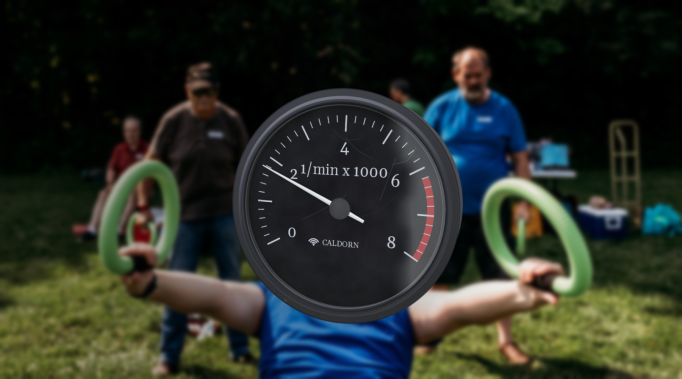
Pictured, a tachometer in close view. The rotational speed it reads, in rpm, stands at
1800 rpm
